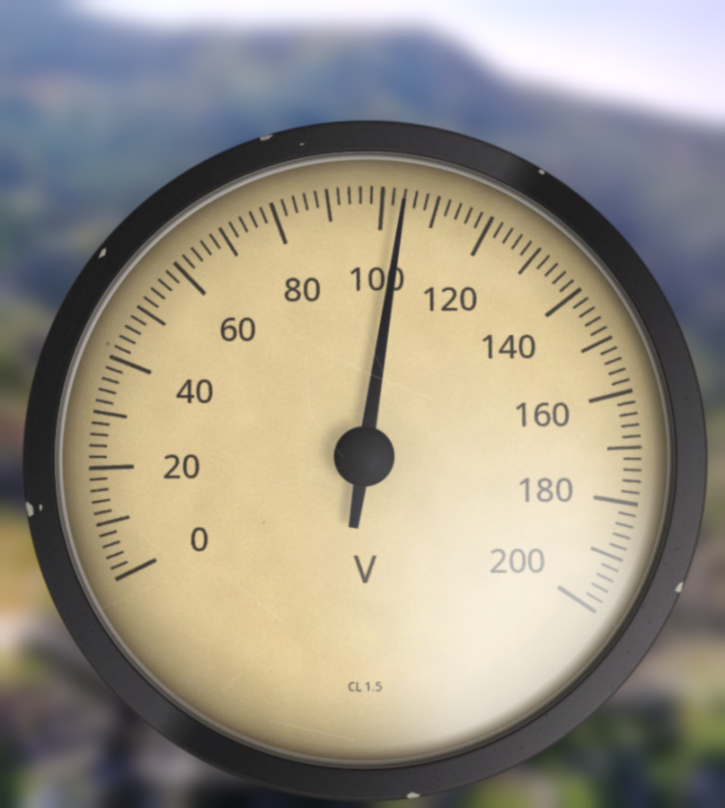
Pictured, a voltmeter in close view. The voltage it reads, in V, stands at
104 V
